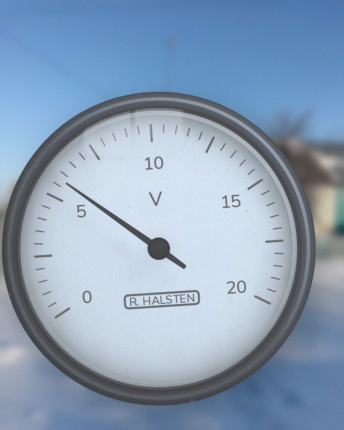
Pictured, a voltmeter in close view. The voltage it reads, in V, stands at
5.75 V
